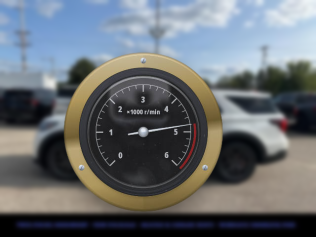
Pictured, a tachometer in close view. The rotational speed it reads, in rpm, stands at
4800 rpm
